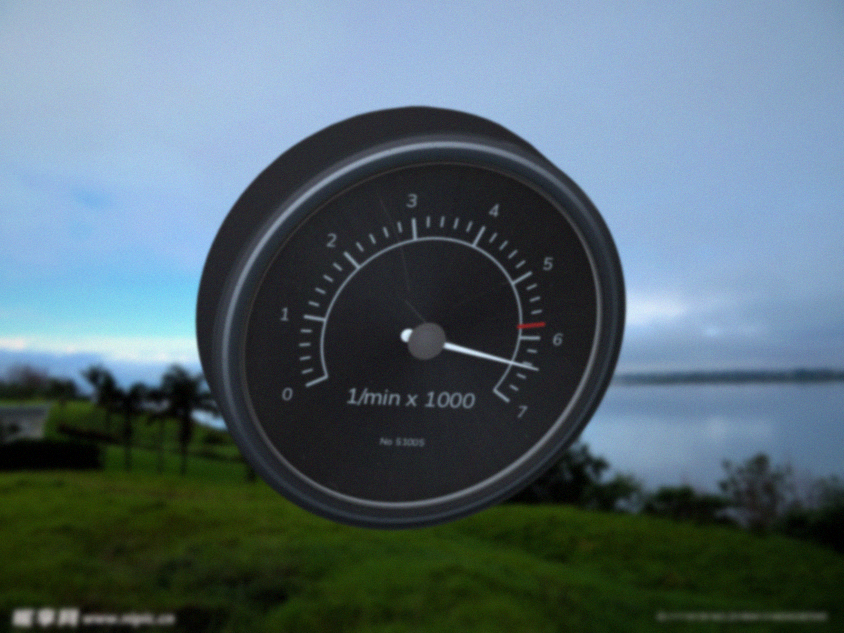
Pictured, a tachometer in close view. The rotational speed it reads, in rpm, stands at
6400 rpm
